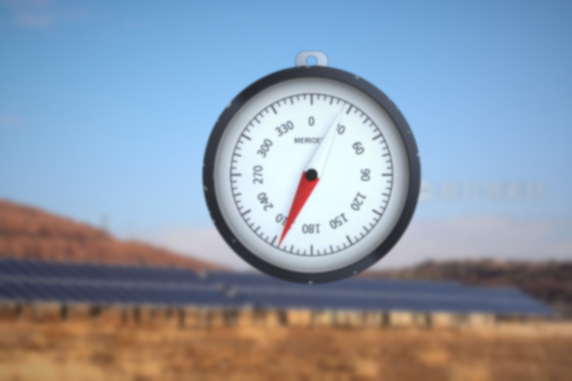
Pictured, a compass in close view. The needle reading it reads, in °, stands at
205 °
